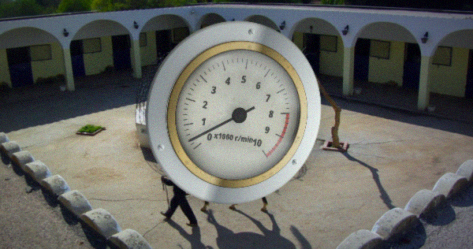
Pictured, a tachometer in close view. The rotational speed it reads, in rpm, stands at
400 rpm
